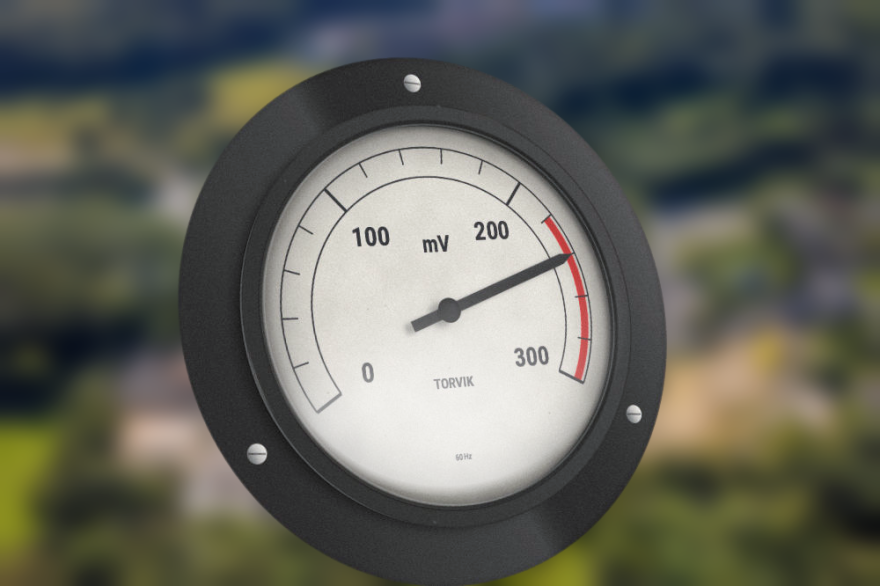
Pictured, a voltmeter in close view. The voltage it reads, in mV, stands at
240 mV
